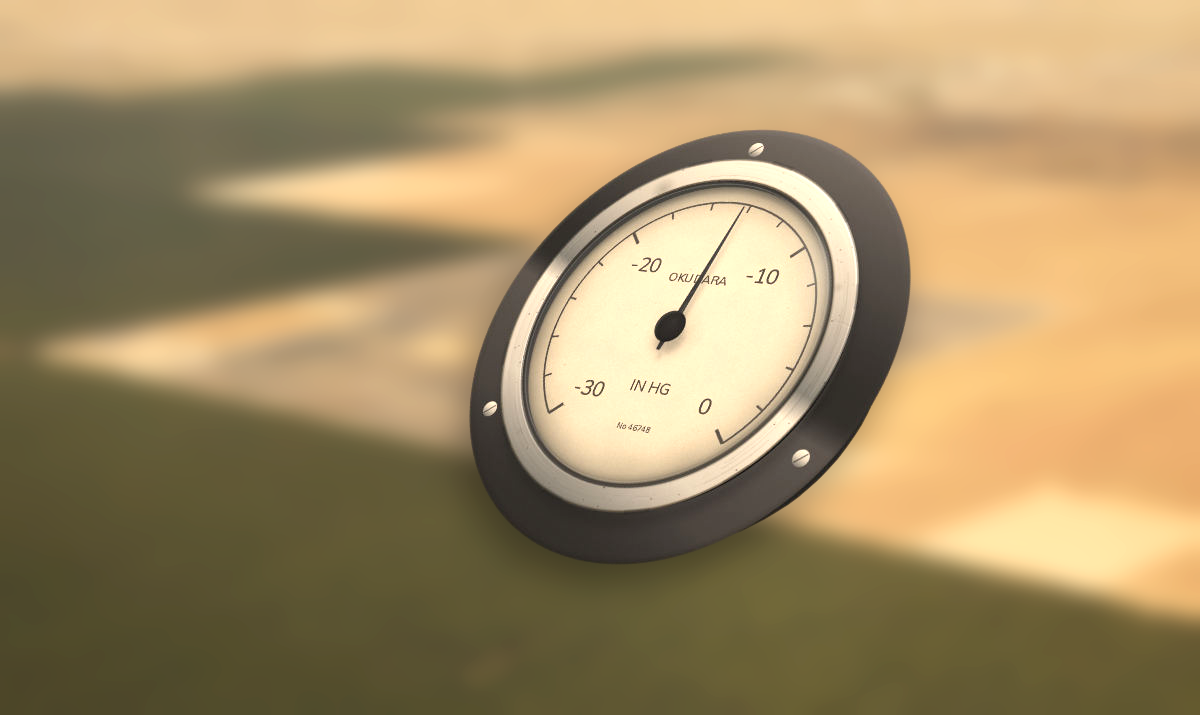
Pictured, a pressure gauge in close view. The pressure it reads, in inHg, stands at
-14 inHg
